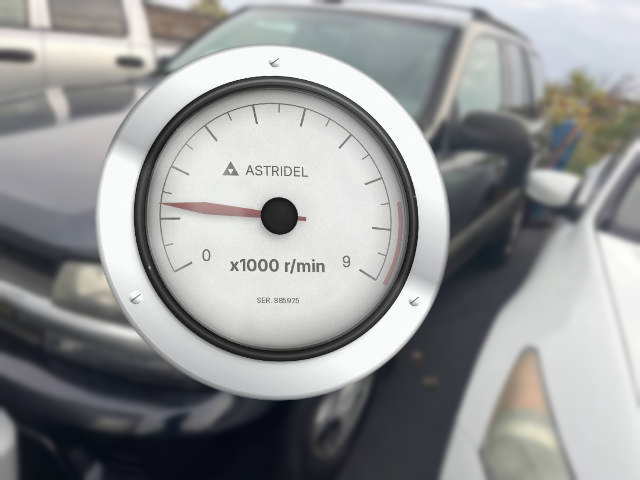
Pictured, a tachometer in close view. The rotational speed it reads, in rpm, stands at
1250 rpm
